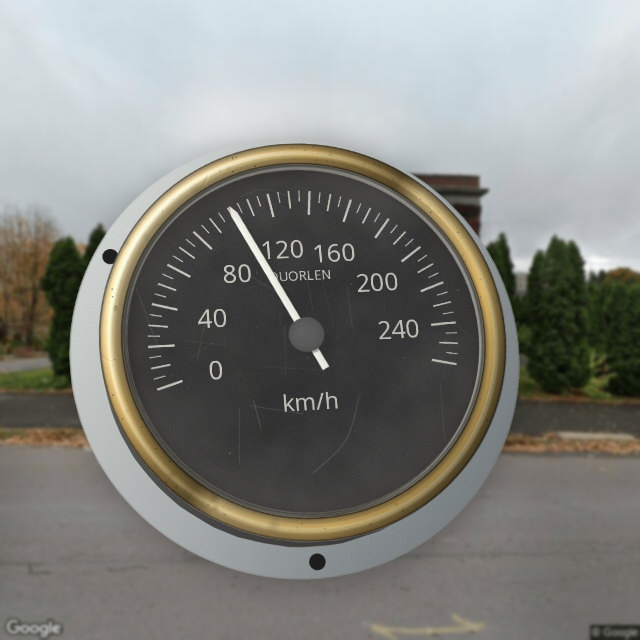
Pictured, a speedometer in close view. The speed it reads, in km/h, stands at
100 km/h
